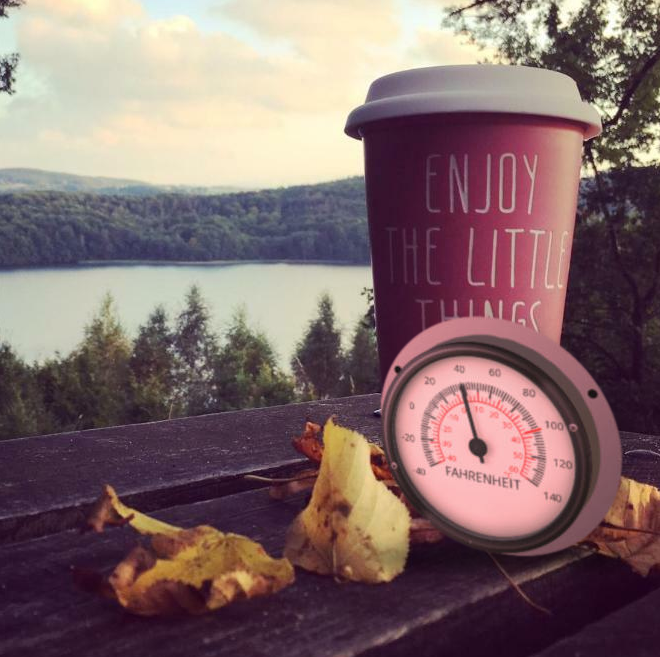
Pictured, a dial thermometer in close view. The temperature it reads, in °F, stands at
40 °F
